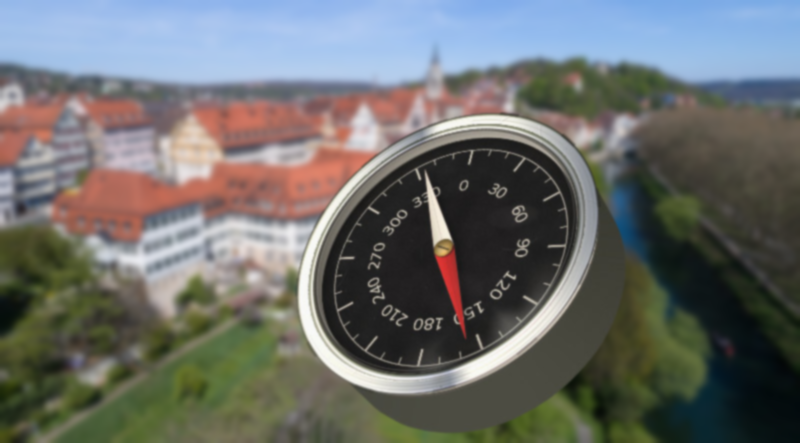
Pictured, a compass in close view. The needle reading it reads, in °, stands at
155 °
